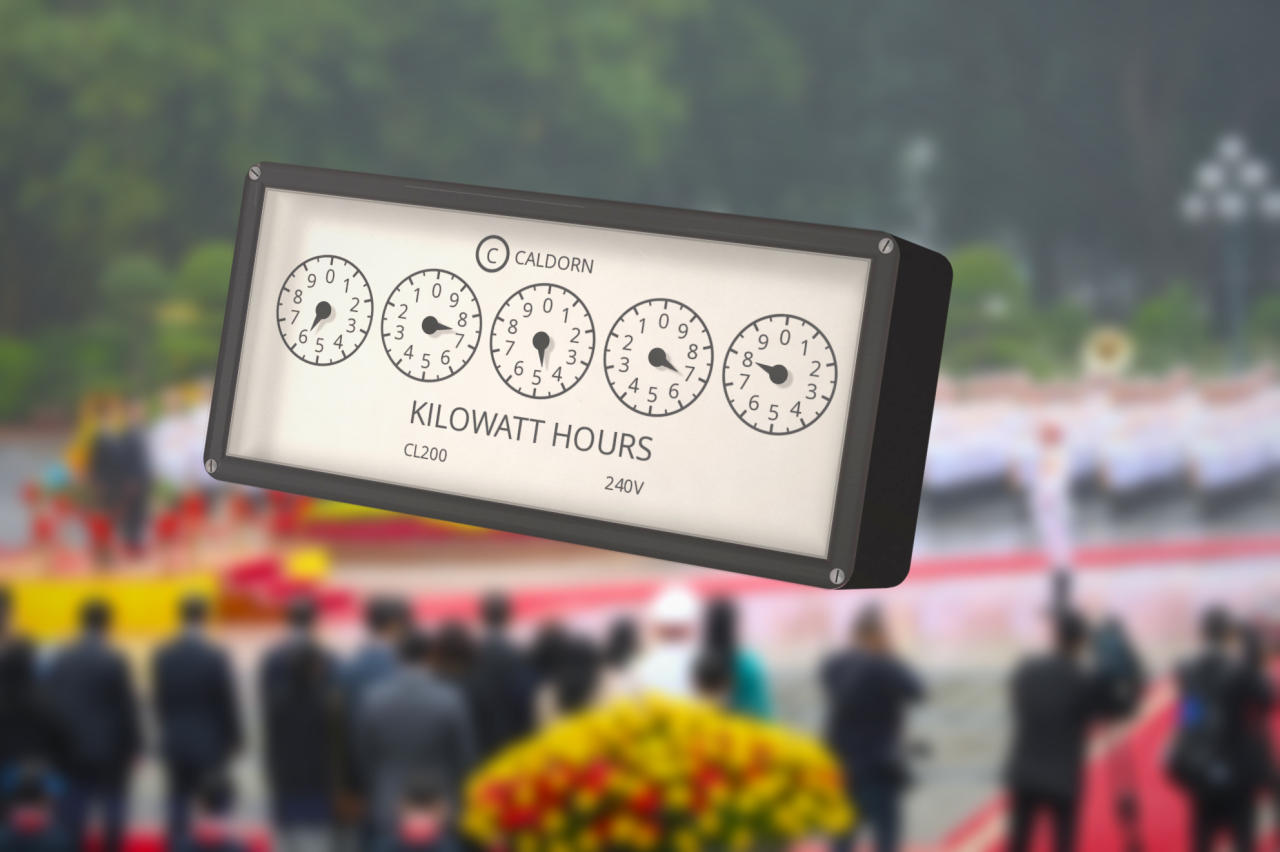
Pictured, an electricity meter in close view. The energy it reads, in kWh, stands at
57468 kWh
